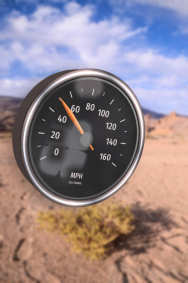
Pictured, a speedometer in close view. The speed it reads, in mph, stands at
50 mph
